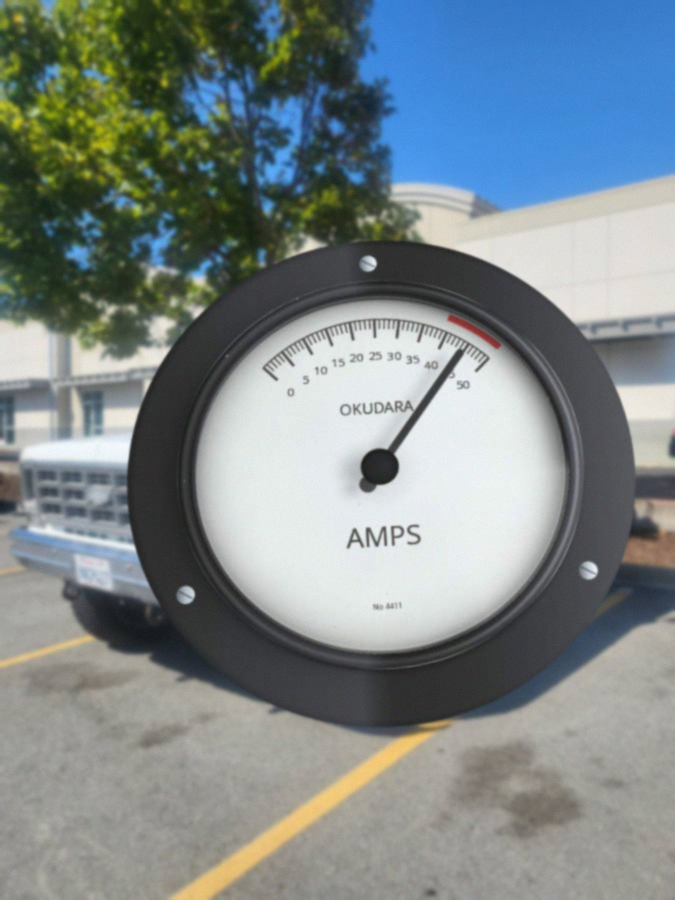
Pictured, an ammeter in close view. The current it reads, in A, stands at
45 A
